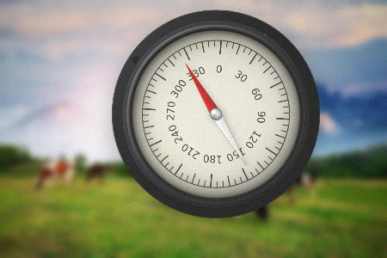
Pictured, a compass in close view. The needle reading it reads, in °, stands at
325 °
